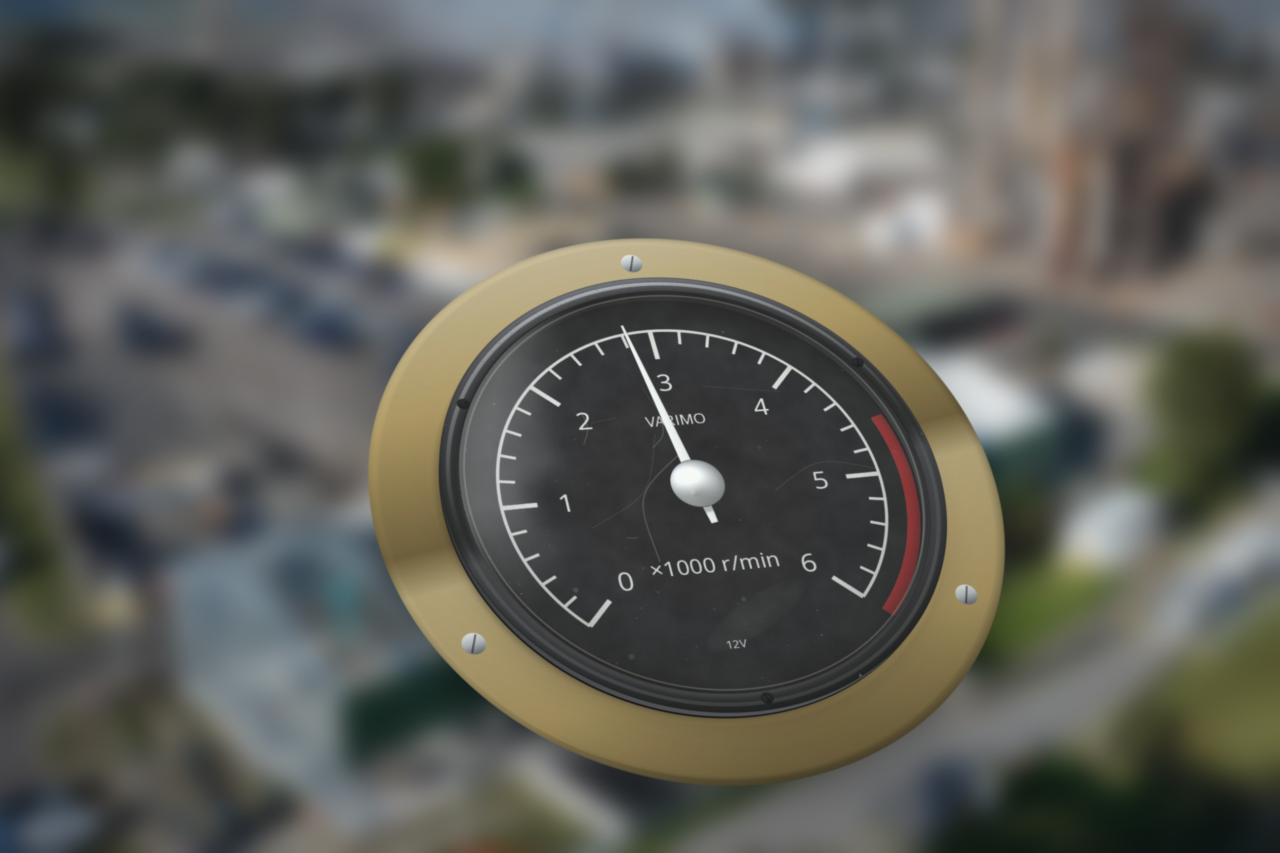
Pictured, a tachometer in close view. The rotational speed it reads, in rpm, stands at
2800 rpm
